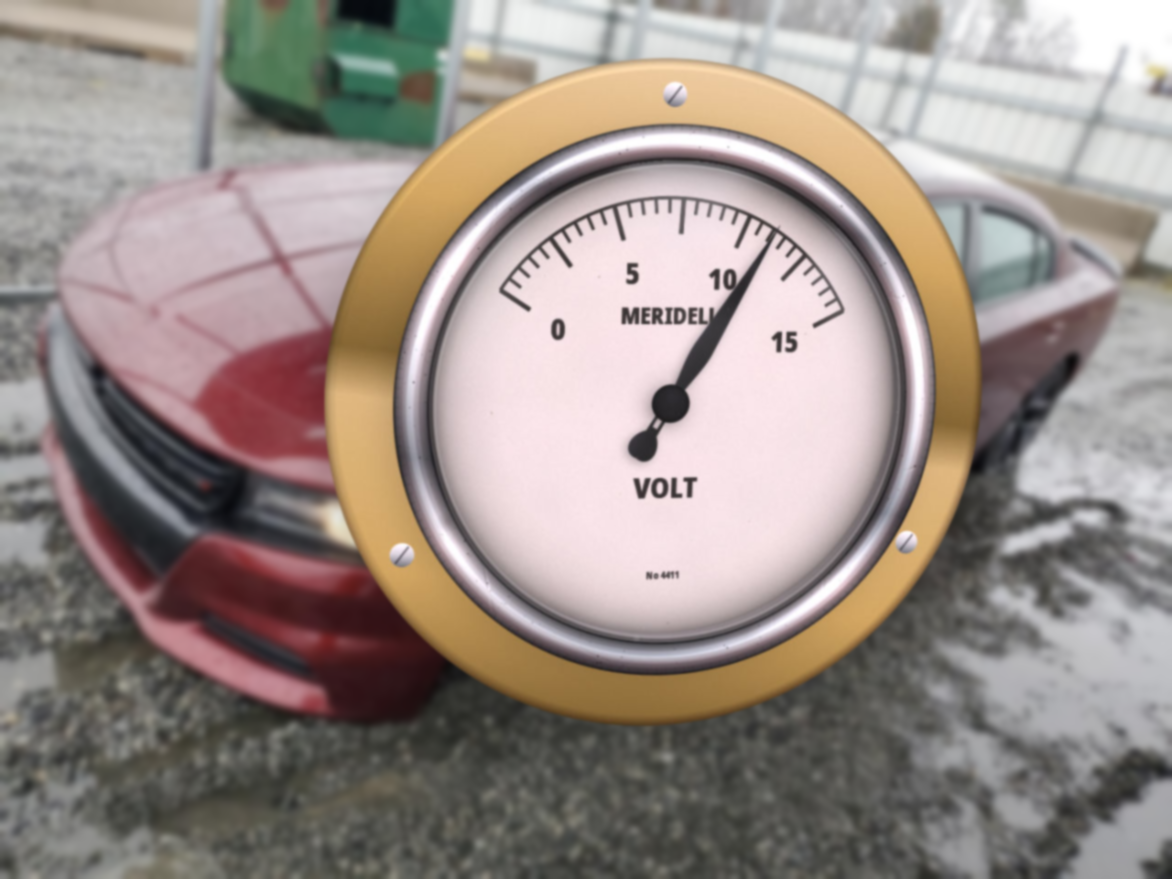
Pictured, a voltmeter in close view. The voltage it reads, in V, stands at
11 V
